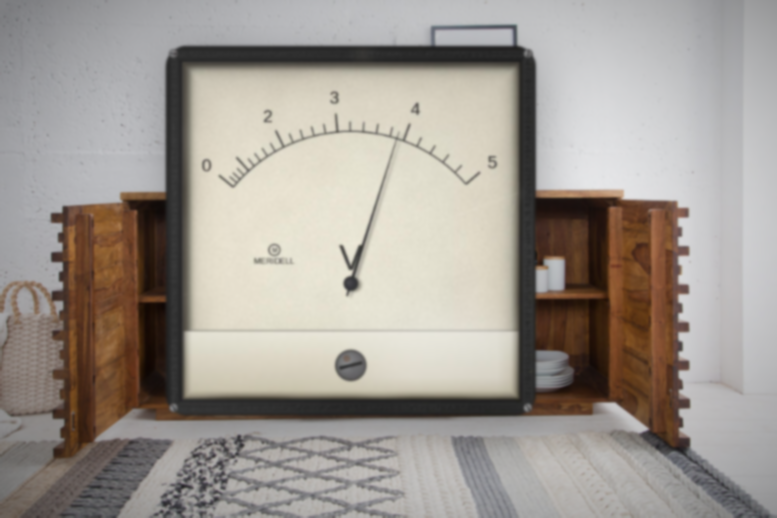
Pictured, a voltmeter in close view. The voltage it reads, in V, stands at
3.9 V
